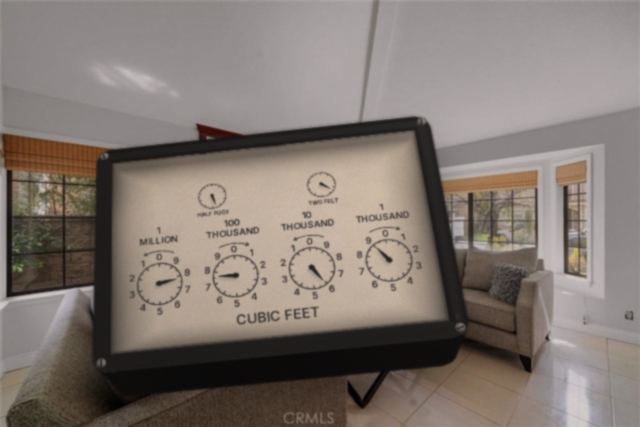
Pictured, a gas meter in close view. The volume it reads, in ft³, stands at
775900 ft³
